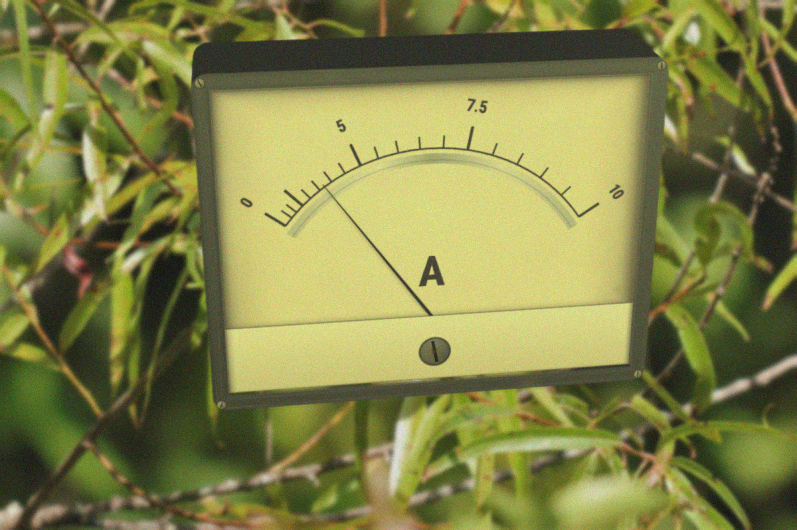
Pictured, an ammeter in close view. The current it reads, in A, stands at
3.75 A
